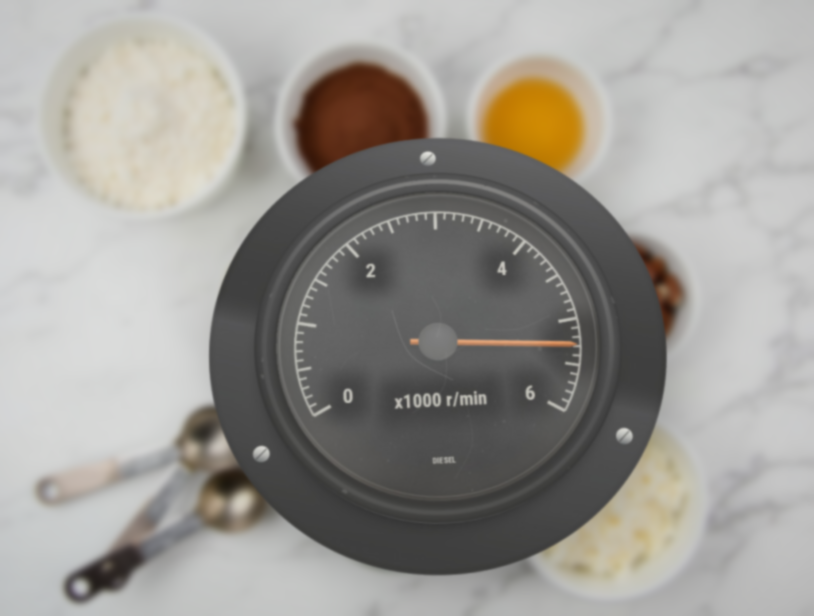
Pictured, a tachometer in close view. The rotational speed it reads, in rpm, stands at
5300 rpm
